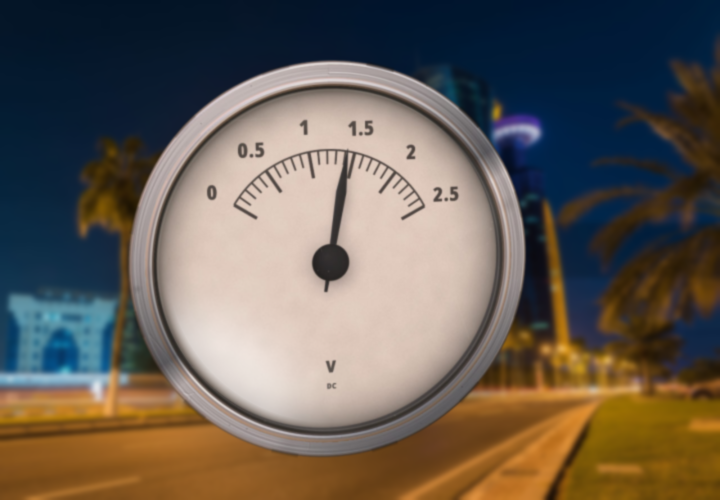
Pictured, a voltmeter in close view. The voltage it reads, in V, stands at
1.4 V
